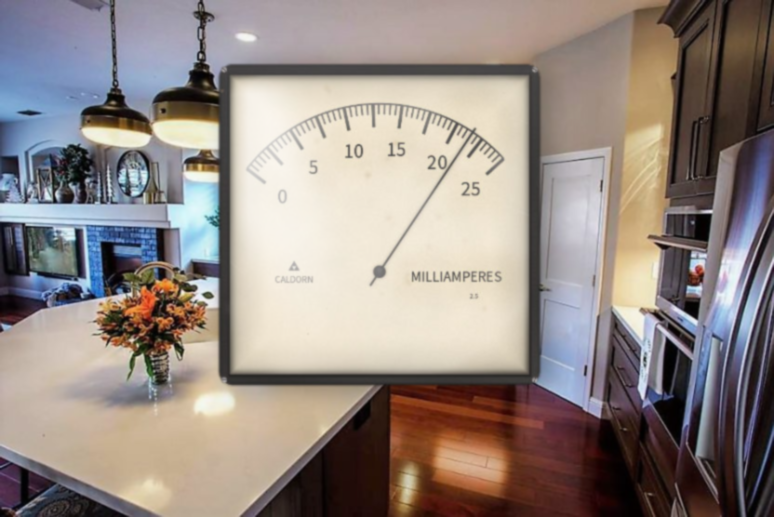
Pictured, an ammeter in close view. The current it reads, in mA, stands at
21.5 mA
